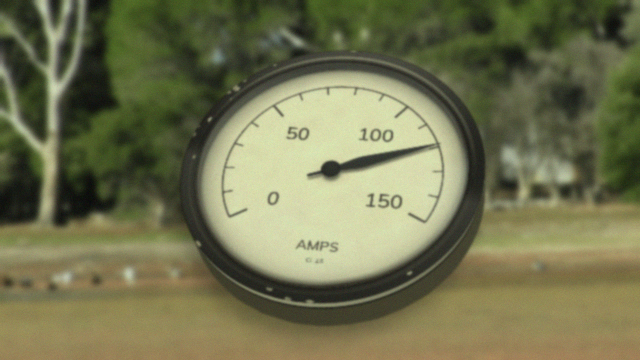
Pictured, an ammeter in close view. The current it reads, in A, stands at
120 A
